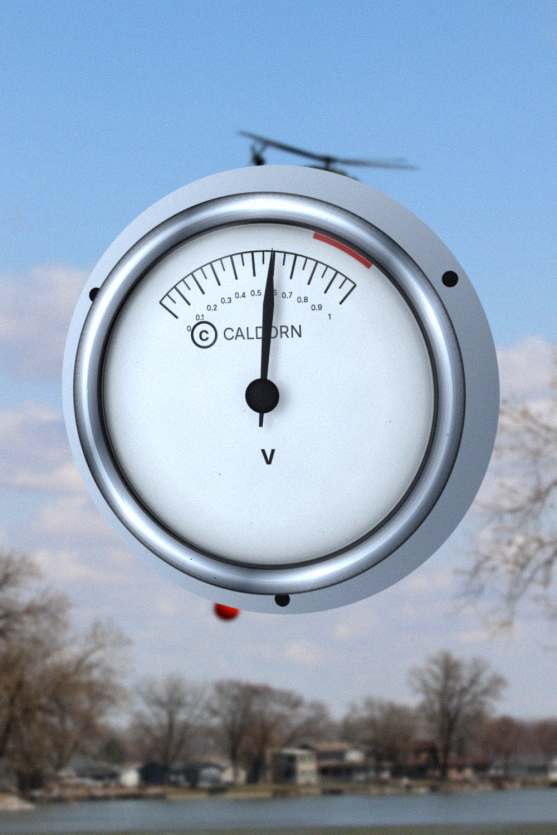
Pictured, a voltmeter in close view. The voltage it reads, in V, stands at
0.6 V
